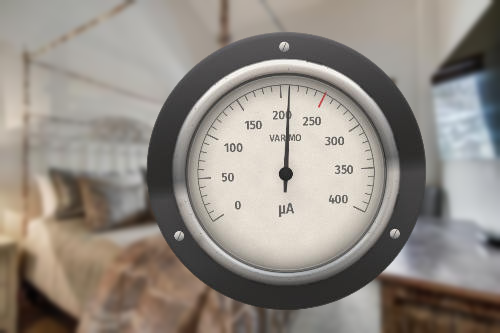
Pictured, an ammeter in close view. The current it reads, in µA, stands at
210 µA
